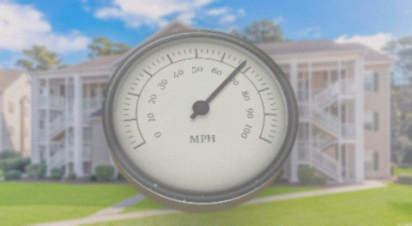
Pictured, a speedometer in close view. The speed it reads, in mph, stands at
68 mph
